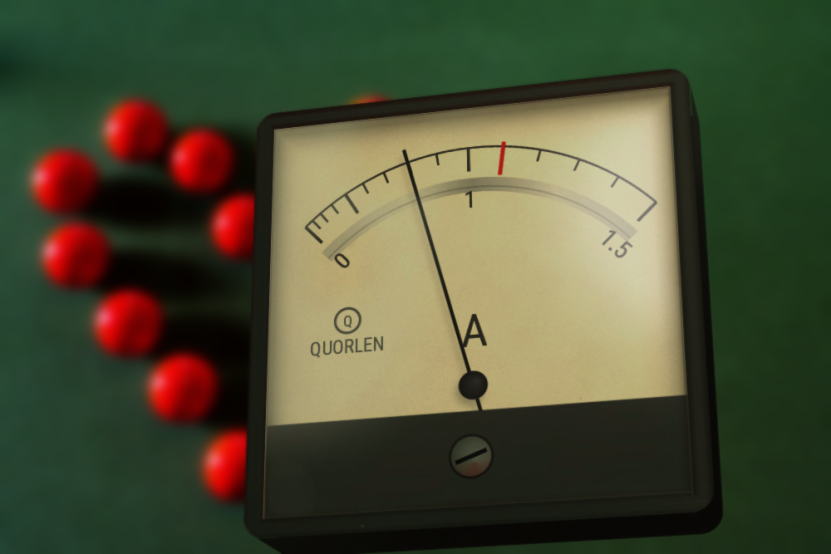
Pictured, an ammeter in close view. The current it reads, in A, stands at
0.8 A
